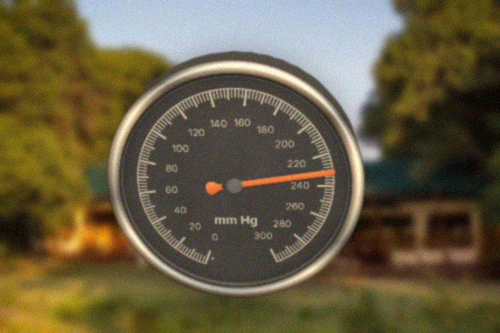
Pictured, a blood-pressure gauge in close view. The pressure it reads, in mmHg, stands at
230 mmHg
